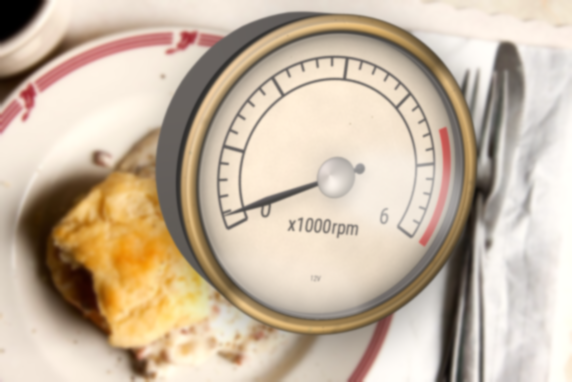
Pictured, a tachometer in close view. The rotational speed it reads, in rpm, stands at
200 rpm
